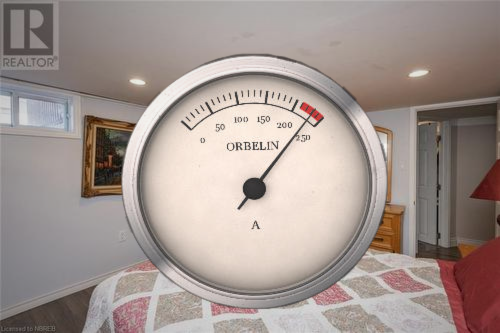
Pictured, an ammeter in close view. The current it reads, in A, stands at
230 A
